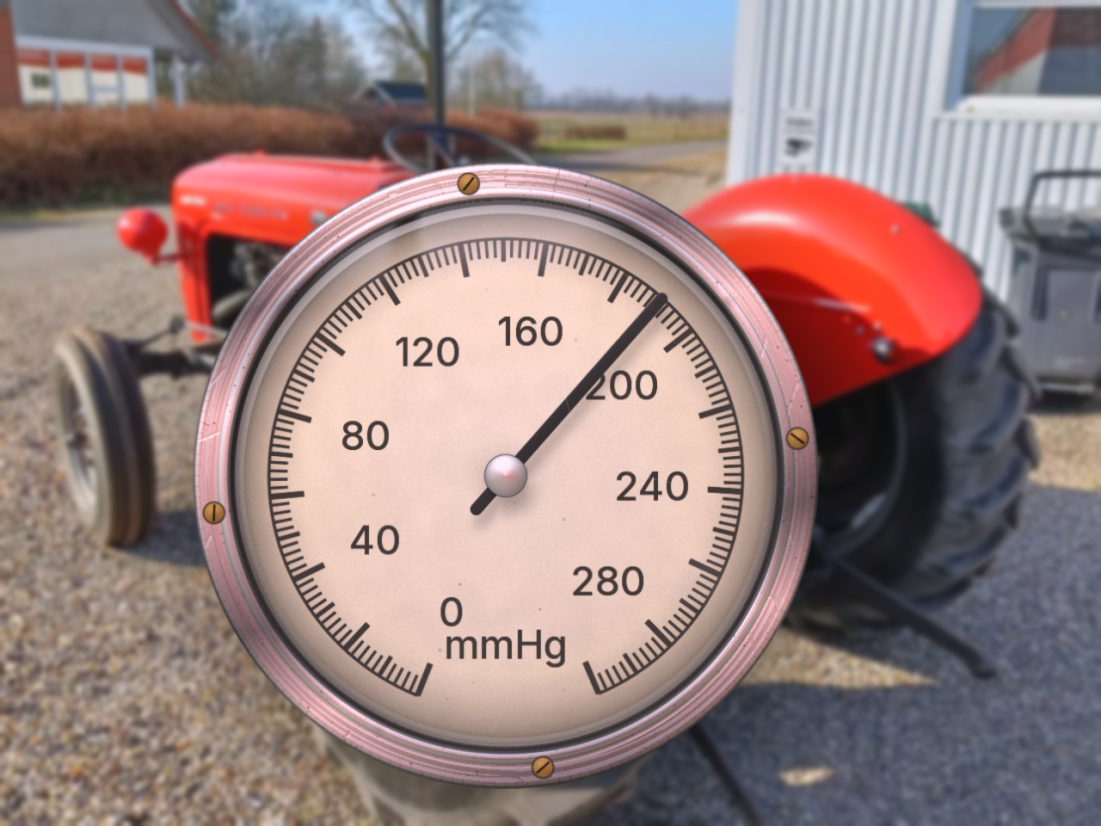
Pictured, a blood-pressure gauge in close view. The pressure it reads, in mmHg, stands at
190 mmHg
